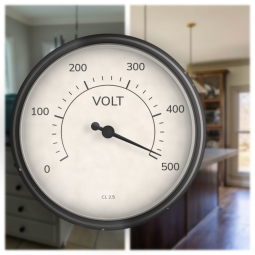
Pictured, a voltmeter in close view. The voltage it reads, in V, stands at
490 V
